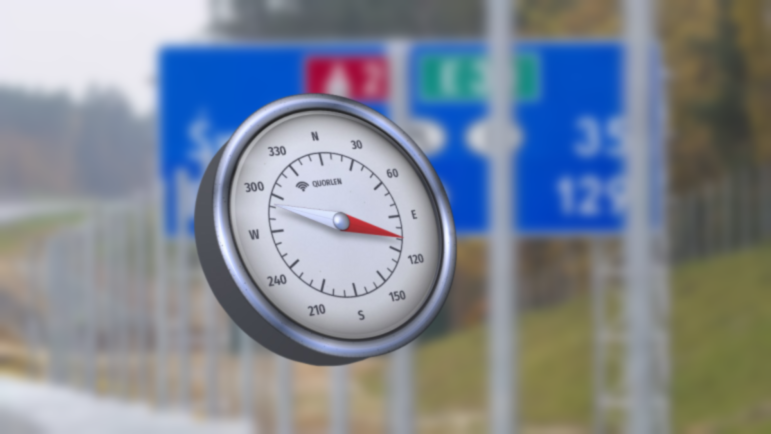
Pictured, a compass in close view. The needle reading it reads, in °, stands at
110 °
